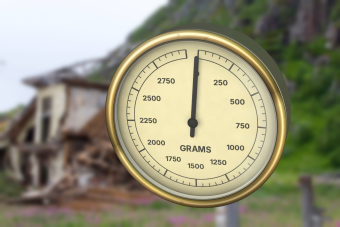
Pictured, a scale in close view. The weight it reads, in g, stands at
0 g
